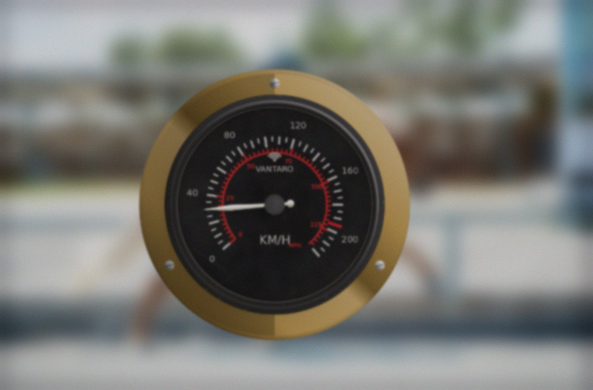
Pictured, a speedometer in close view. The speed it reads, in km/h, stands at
30 km/h
